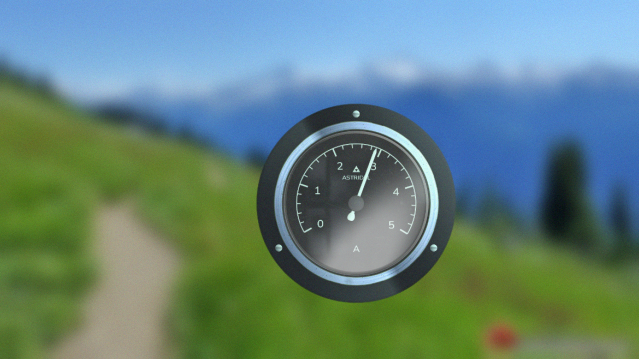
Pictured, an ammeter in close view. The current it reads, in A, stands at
2.9 A
